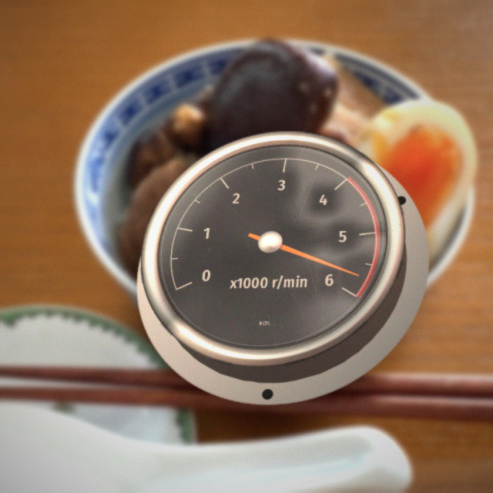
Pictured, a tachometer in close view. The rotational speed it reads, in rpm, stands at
5750 rpm
